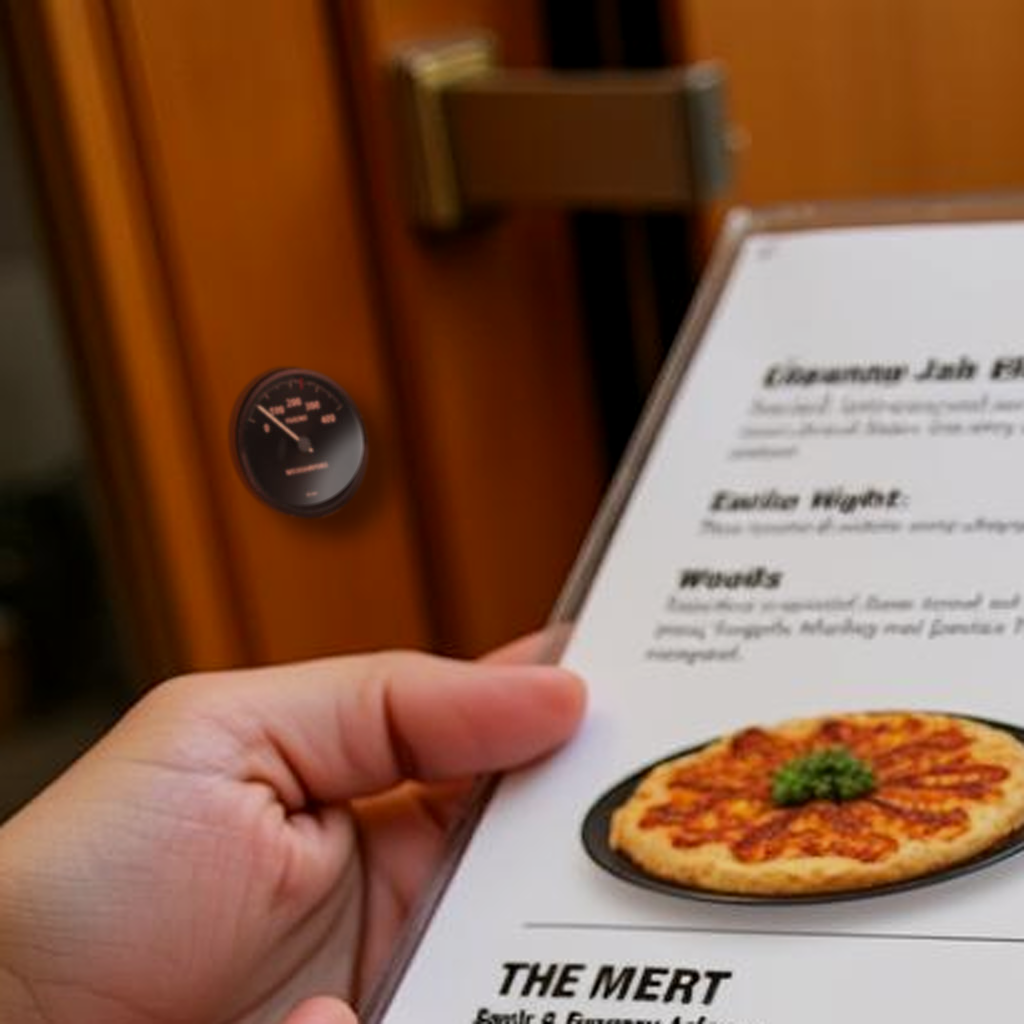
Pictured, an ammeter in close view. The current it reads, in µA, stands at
50 µA
